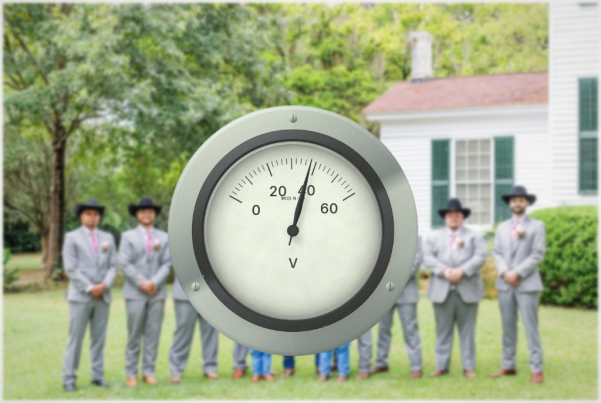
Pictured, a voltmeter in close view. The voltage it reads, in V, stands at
38 V
